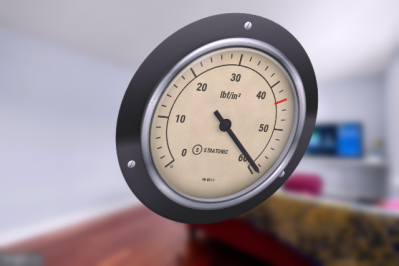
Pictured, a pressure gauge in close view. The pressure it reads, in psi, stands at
59 psi
